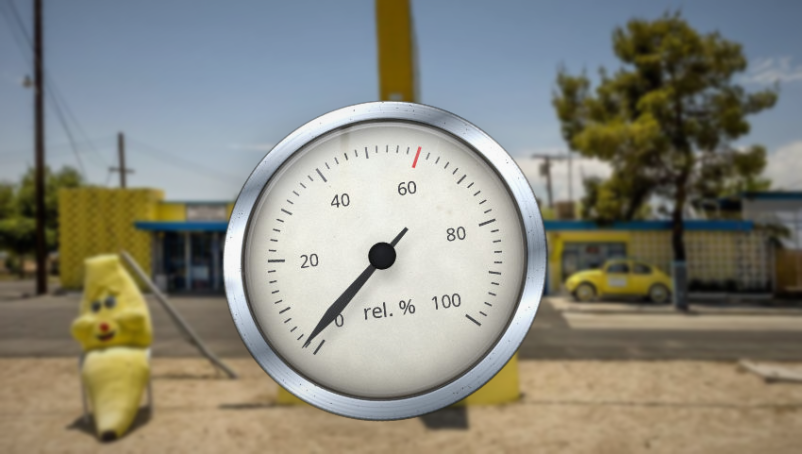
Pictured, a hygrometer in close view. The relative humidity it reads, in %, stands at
2 %
